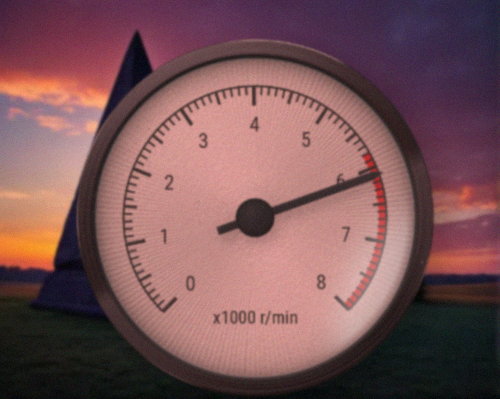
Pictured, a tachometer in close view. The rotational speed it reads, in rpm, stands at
6100 rpm
